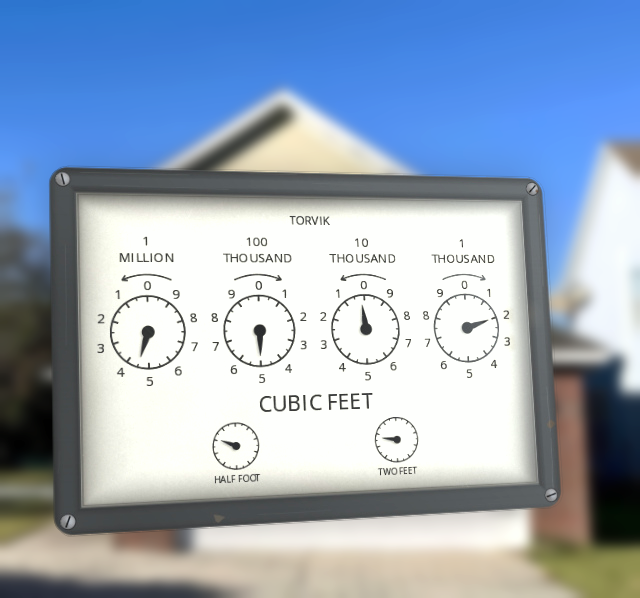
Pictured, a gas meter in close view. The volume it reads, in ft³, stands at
450200 ft³
